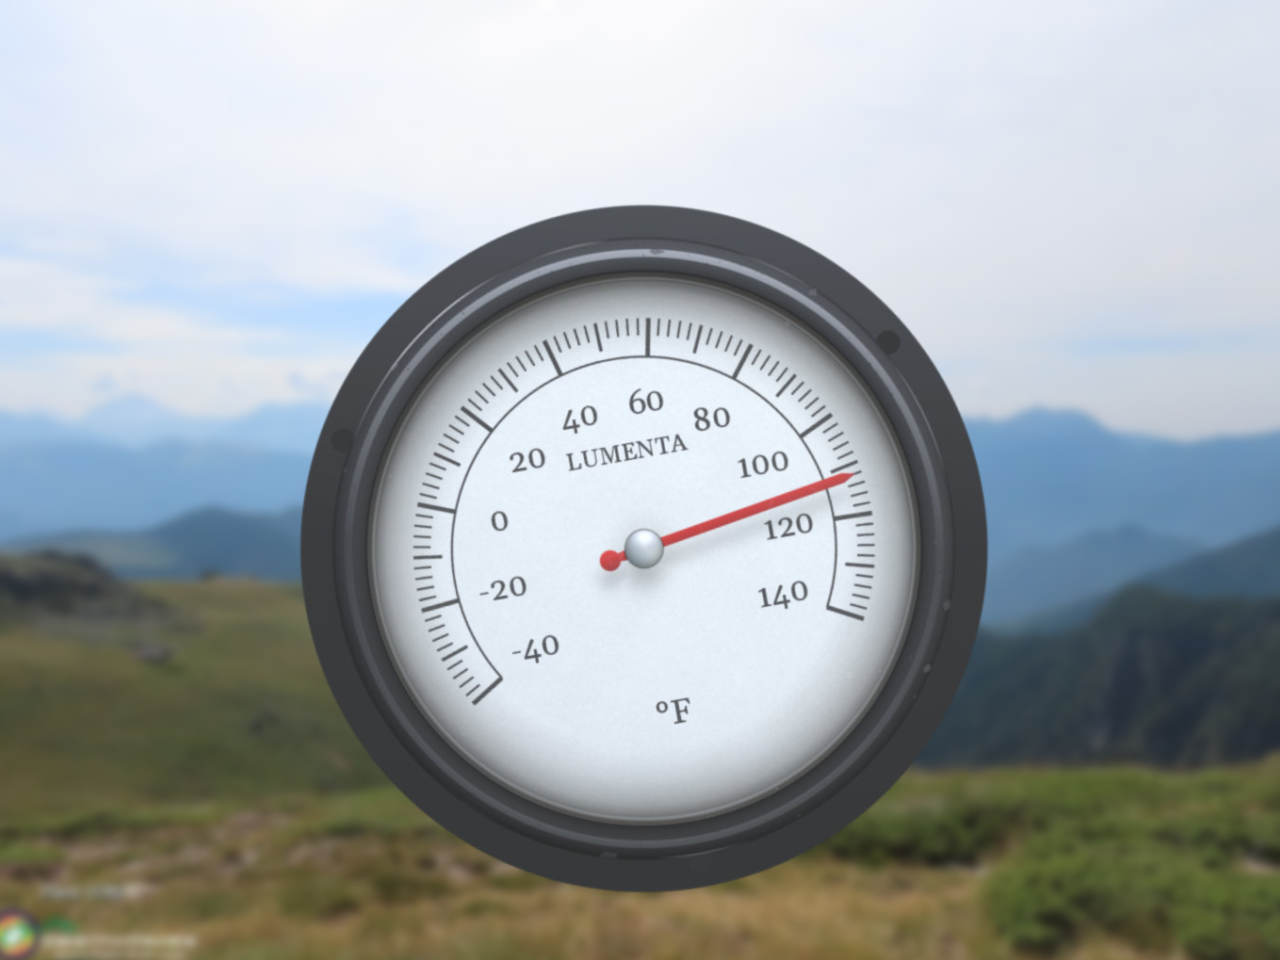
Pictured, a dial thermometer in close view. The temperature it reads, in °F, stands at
112 °F
